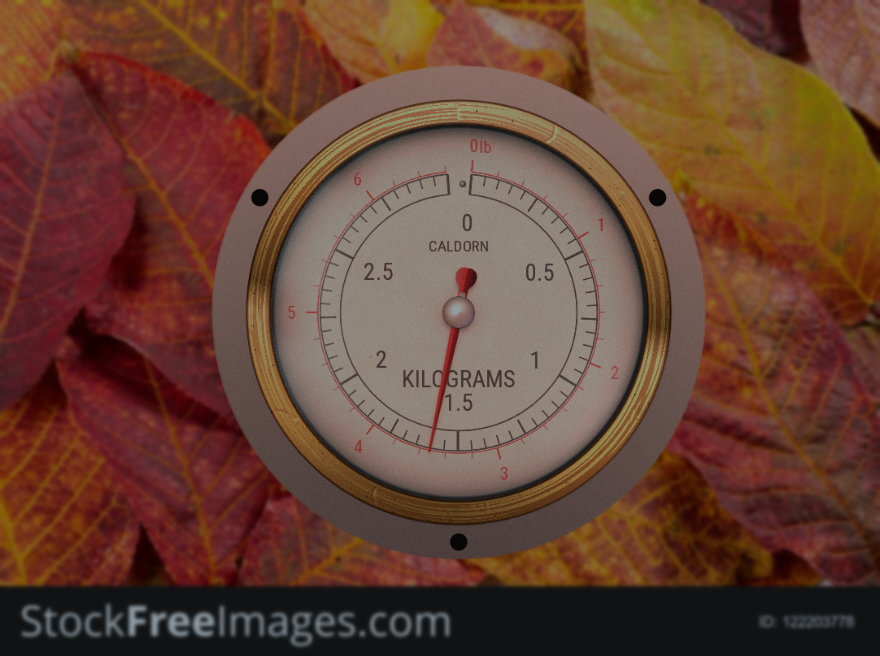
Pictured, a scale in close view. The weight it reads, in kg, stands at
1.6 kg
